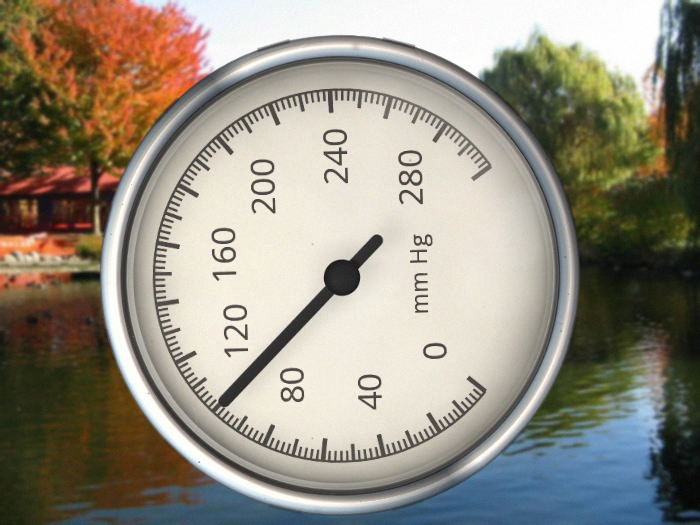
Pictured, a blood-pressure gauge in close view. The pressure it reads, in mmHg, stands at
100 mmHg
